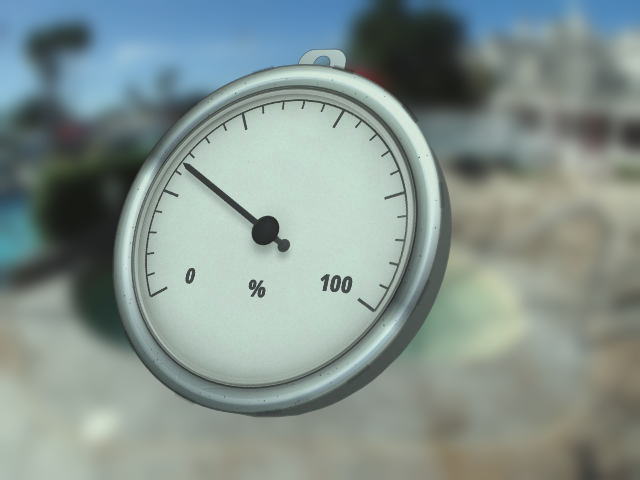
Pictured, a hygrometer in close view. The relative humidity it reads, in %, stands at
26 %
